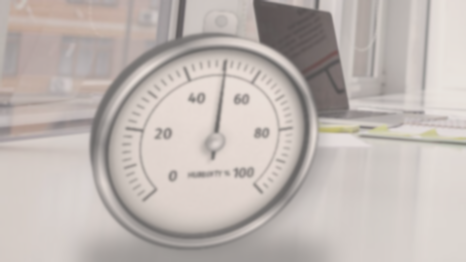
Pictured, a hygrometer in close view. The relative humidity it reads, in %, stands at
50 %
